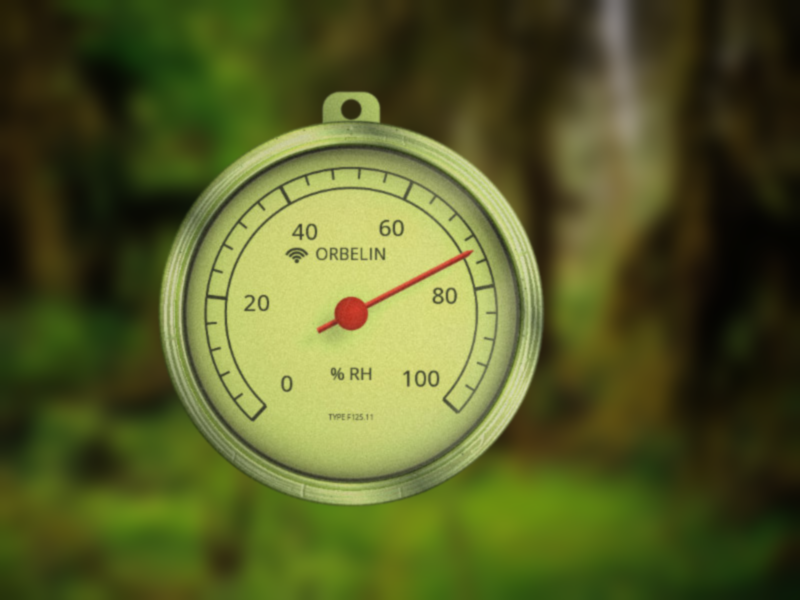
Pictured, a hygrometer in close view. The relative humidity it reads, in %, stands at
74 %
